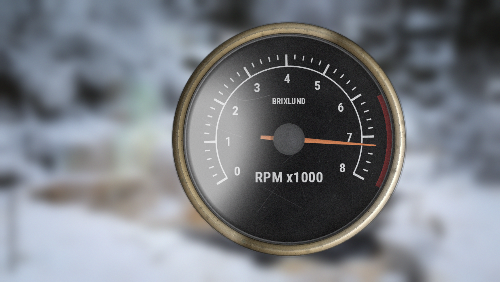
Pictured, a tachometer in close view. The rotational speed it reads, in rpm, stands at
7200 rpm
